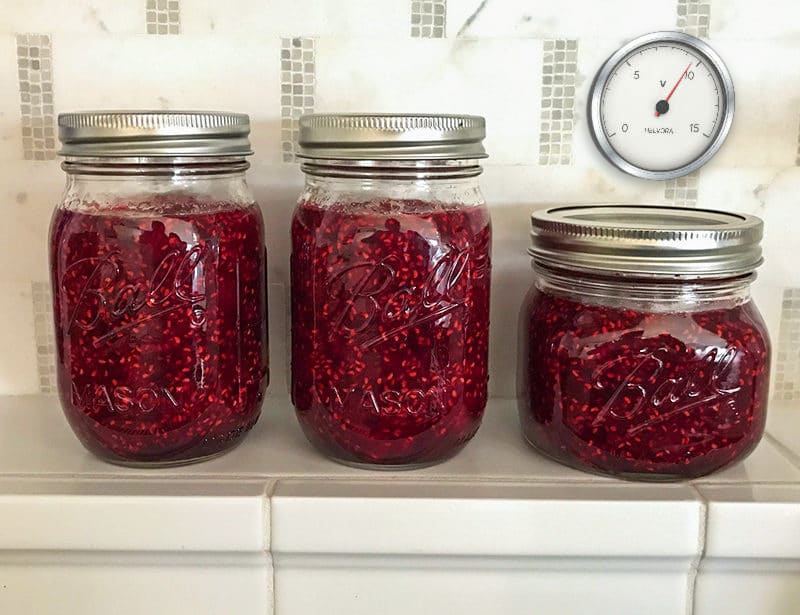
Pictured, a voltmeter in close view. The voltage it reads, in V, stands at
9.5 V
